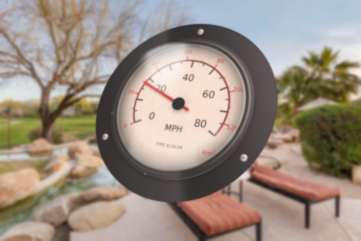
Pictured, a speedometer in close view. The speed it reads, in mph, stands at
17.5 mph
